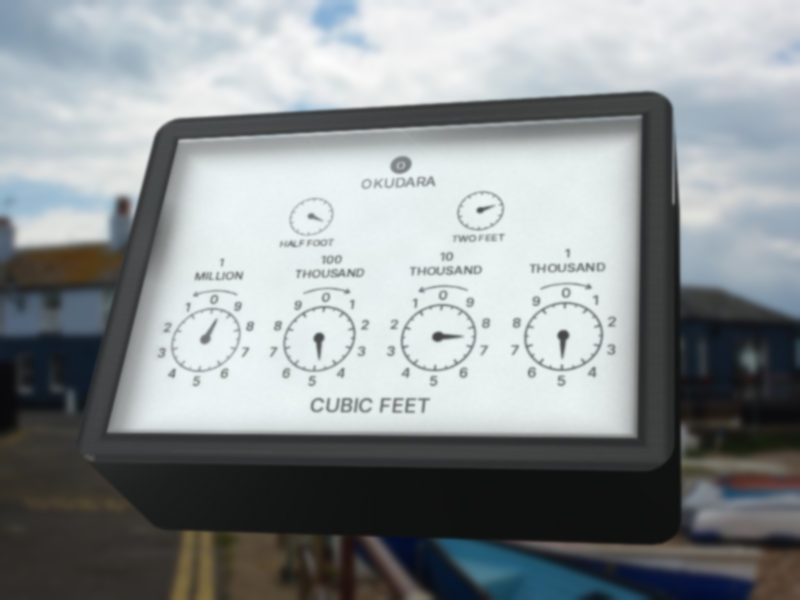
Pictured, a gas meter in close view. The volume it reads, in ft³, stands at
947500 ft³
